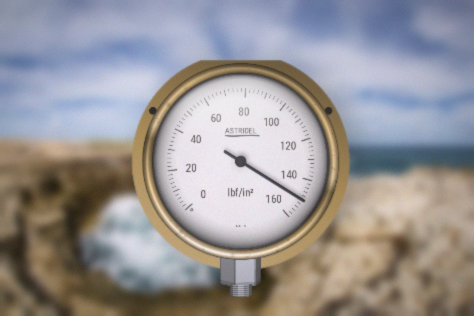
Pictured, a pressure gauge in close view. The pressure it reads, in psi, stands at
150 psi
